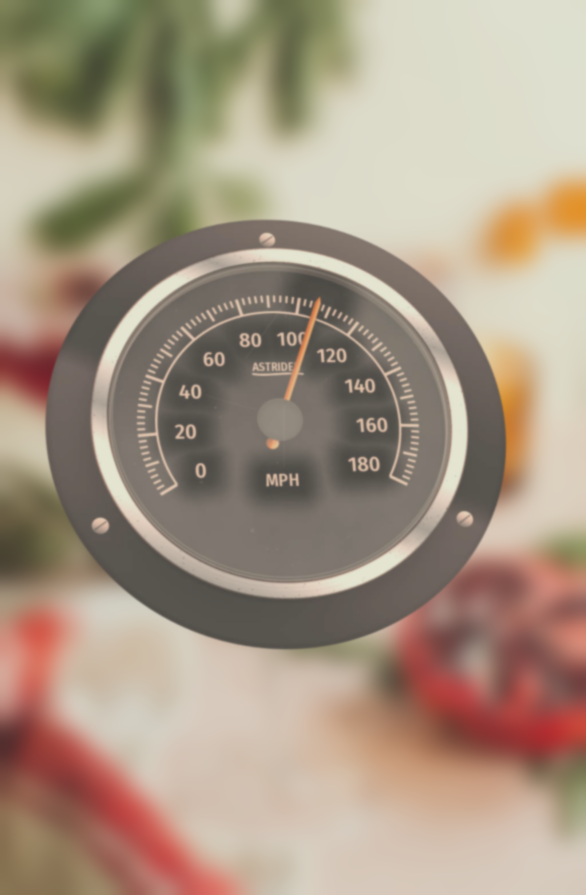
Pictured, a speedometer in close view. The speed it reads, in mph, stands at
106 mph
